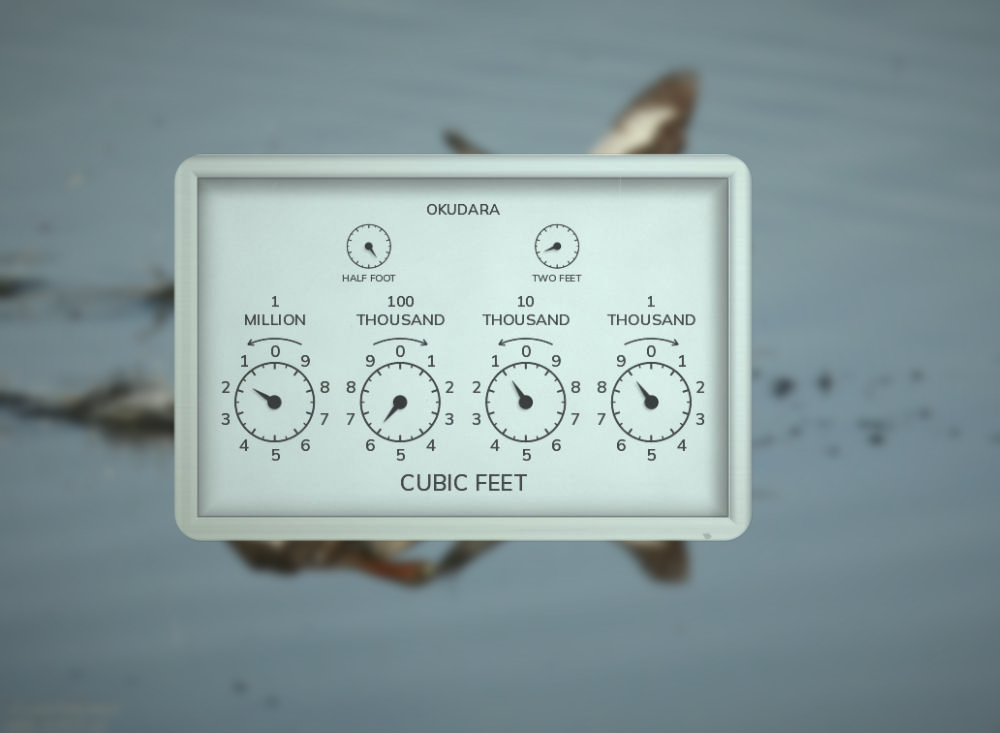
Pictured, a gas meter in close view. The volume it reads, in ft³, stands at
160900 ft³
